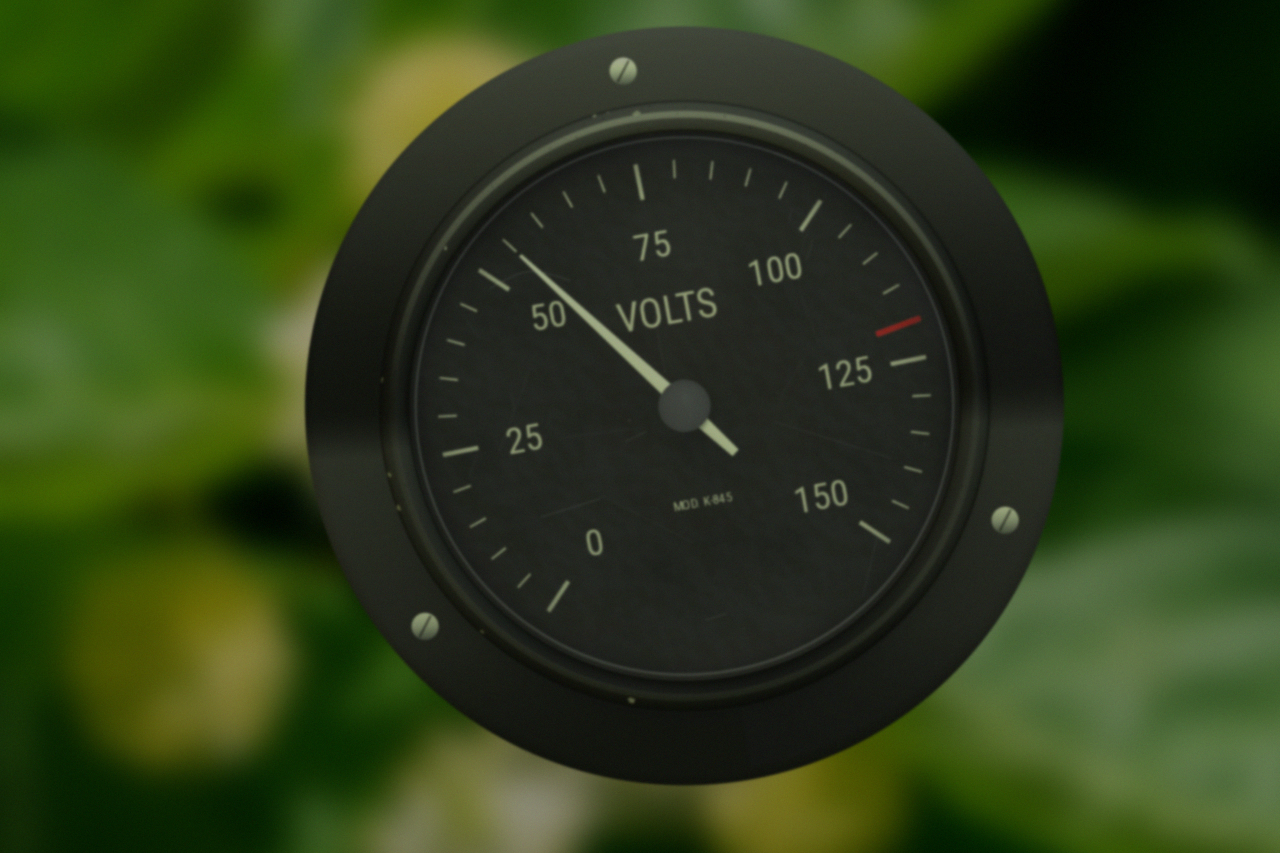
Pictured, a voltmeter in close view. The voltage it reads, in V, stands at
55 V
